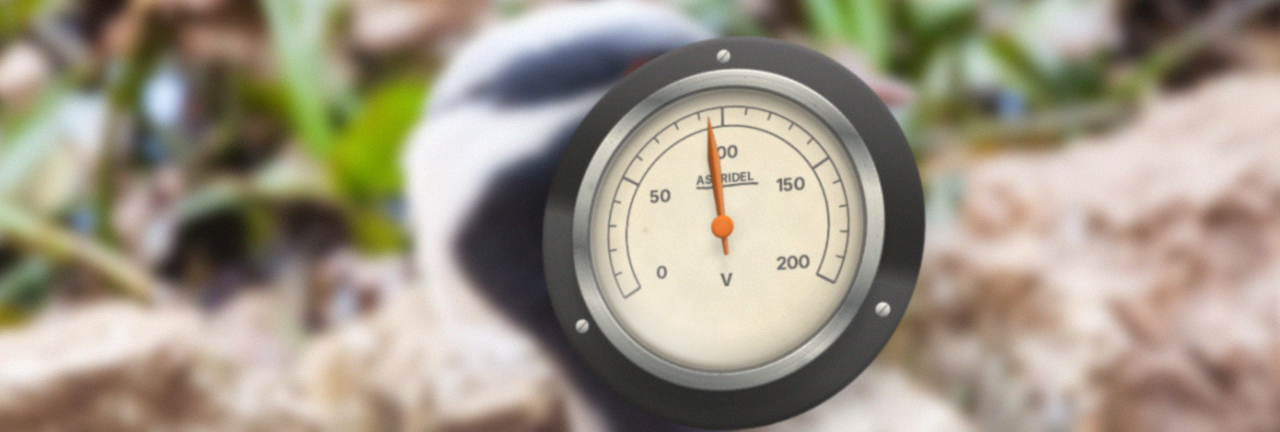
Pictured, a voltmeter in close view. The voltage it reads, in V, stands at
95 V
